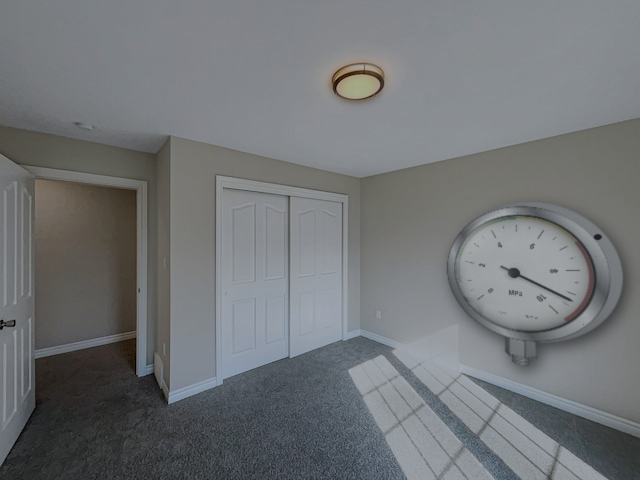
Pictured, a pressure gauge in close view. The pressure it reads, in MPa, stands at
9.25 MPa
